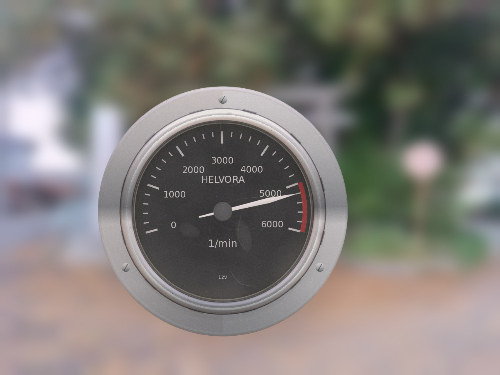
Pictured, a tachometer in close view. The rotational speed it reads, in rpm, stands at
5200 rpm
